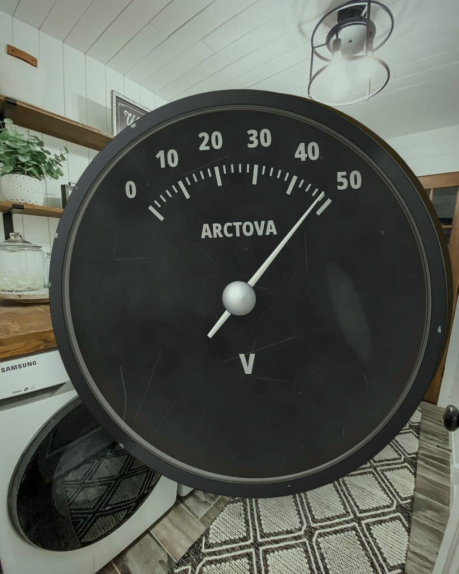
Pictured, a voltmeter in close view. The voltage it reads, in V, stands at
48 V
